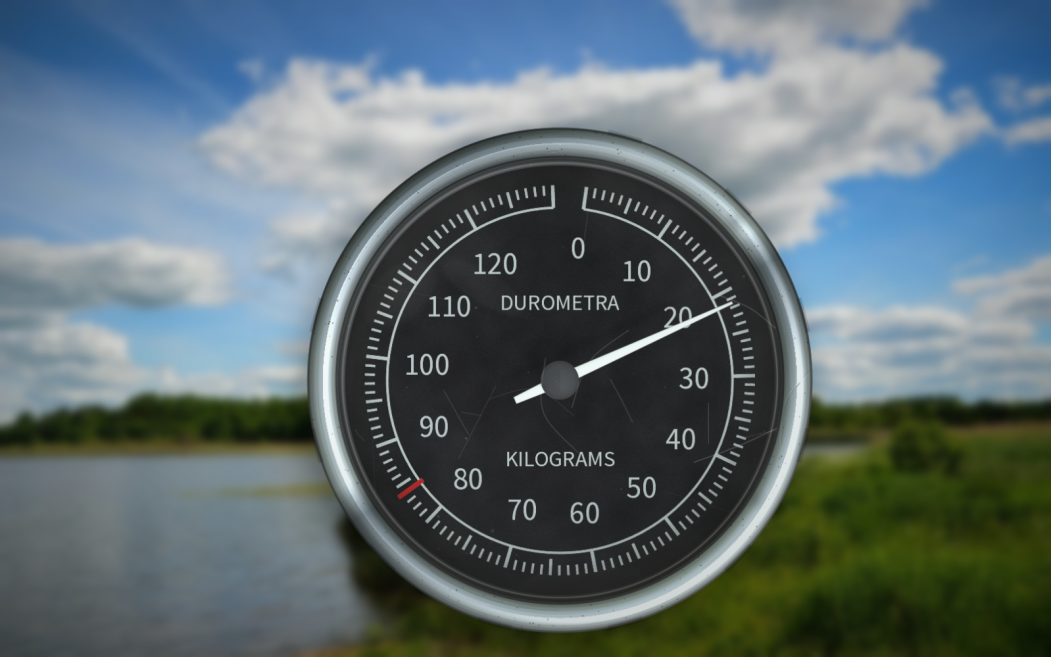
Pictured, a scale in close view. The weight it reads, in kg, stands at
21.5 kg
